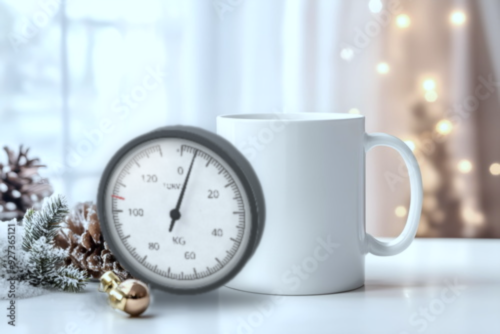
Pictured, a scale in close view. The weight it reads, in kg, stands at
5 kg
